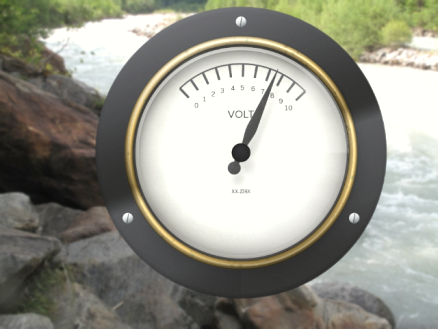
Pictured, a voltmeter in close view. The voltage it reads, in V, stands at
7.5 V
